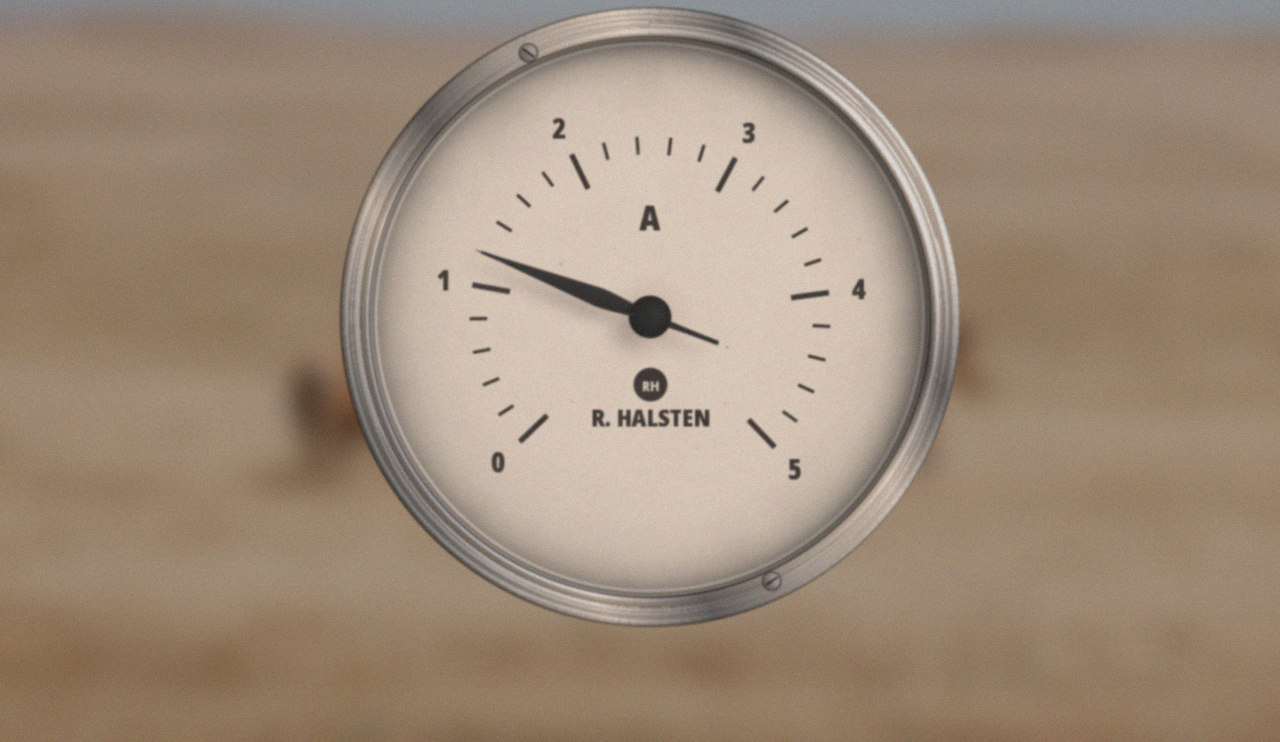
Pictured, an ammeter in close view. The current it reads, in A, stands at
1.2 A
